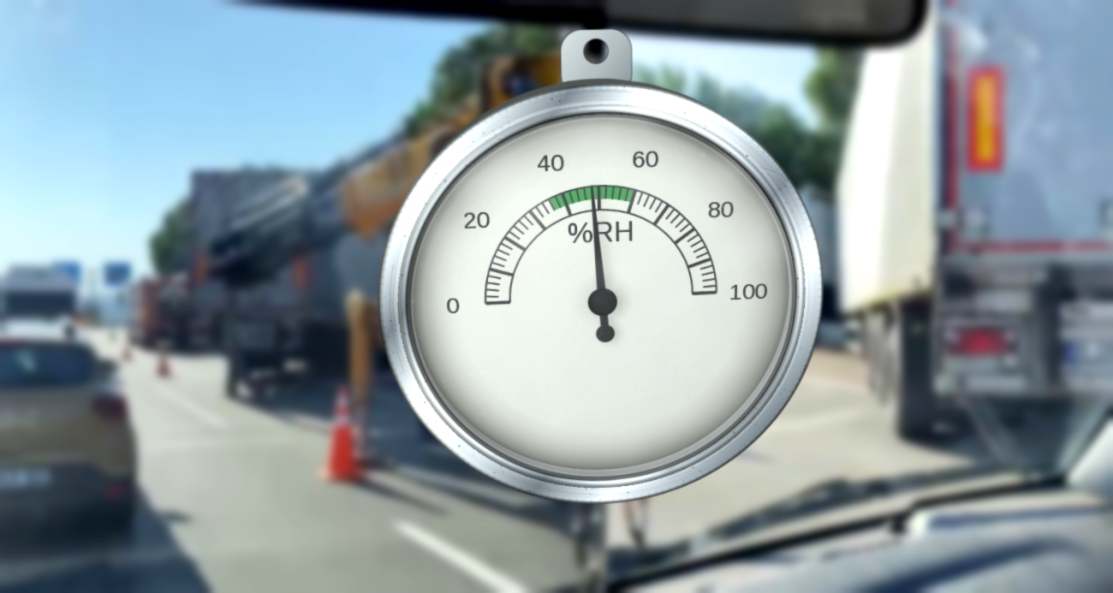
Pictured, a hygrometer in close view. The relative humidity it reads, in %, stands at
48 %
